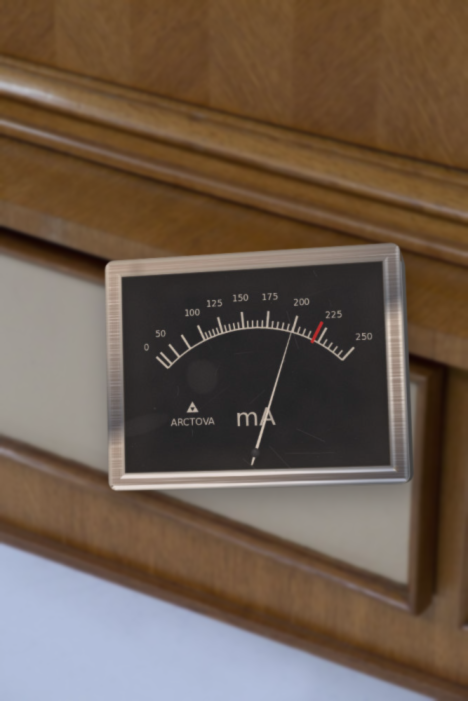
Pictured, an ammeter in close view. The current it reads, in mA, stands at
200 mA
